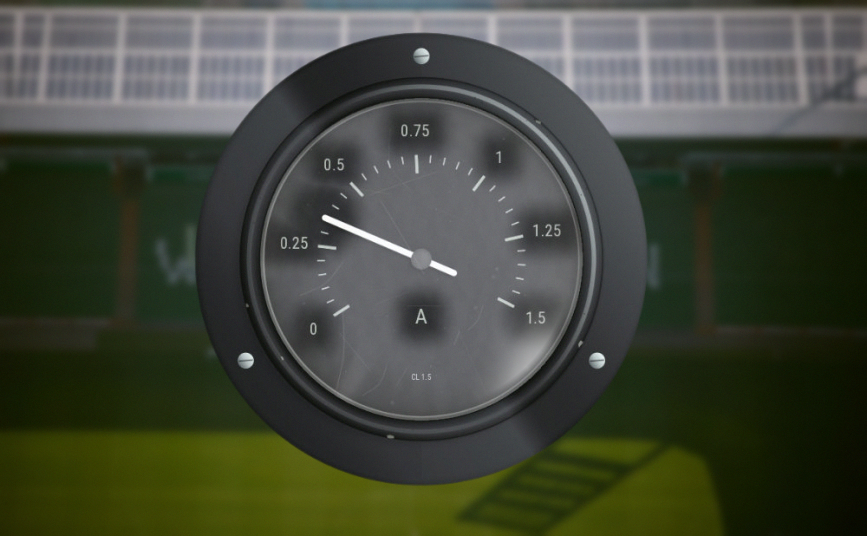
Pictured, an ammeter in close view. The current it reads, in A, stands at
0.35 A
